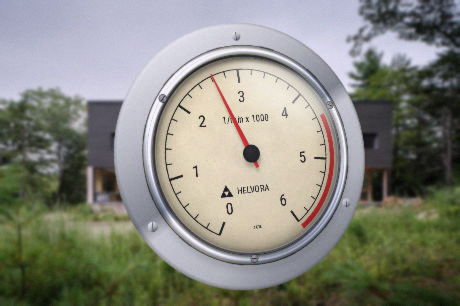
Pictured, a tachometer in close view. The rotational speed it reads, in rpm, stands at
2600 rpm
